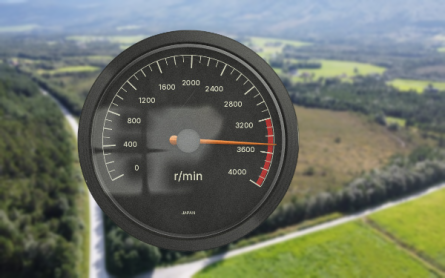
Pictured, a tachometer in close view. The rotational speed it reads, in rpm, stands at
3500 rpm
